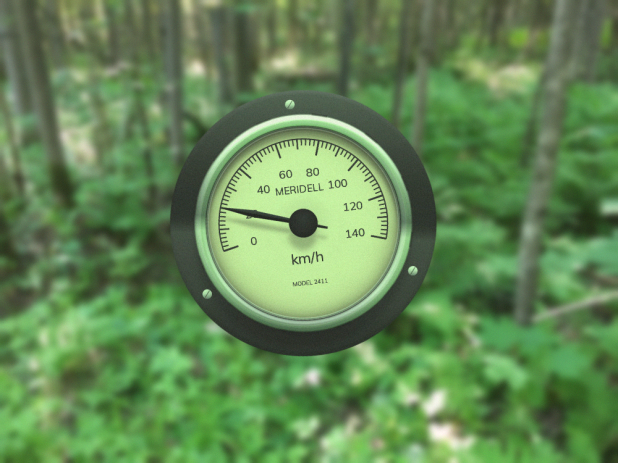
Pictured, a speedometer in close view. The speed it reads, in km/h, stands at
20 km/h
